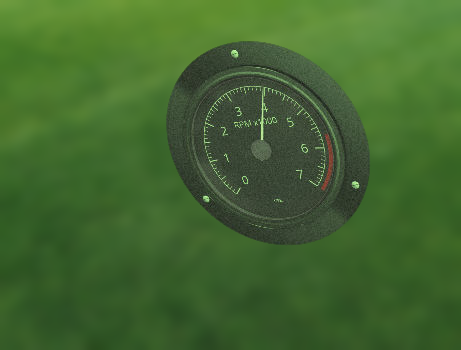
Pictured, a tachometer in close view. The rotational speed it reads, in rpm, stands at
4000 rpm
